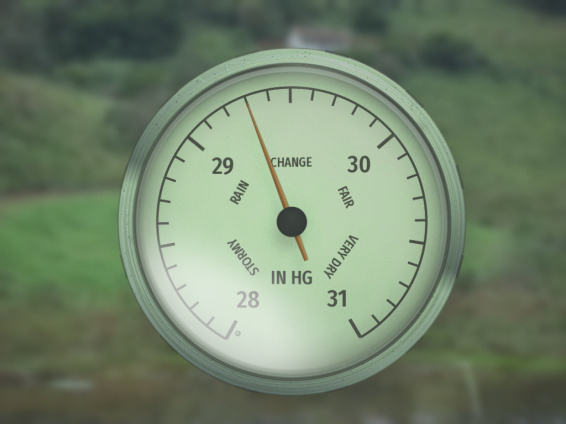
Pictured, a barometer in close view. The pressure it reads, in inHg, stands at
29.3 inHg
